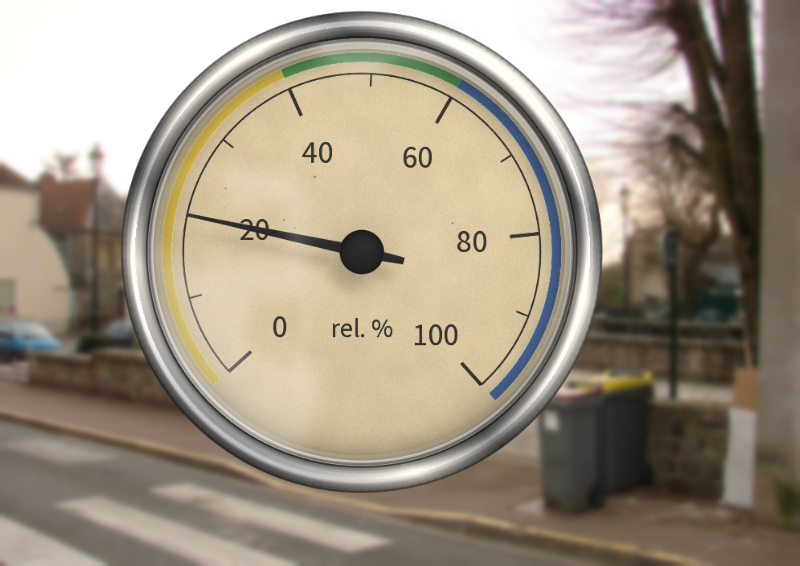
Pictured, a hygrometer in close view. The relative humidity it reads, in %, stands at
20 %
